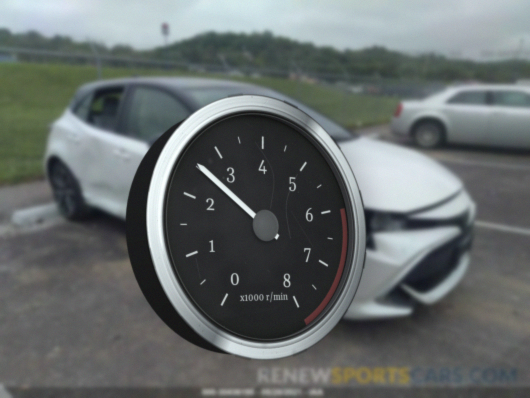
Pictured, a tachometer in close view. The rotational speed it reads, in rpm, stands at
2500 rpm
